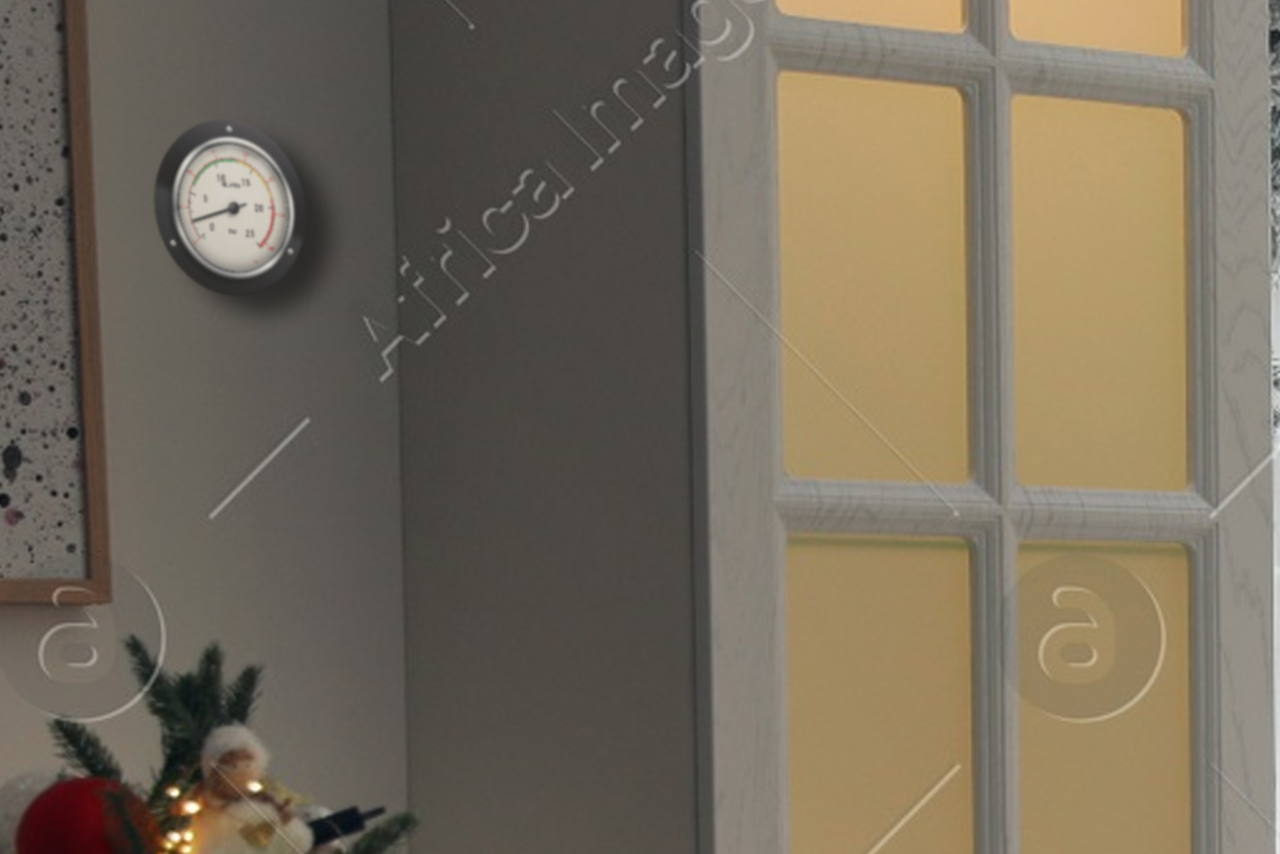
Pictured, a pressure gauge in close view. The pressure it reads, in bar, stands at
2 bar
